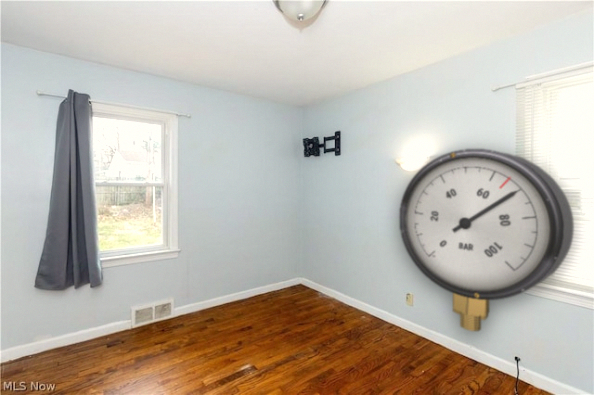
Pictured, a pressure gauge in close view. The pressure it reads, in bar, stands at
70 bar
